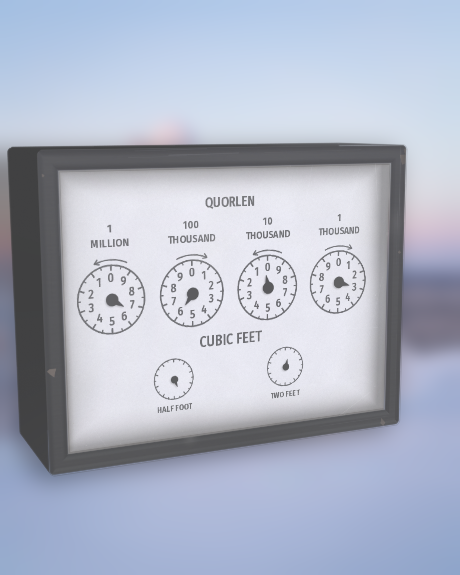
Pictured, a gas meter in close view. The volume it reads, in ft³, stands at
660300 ft³
